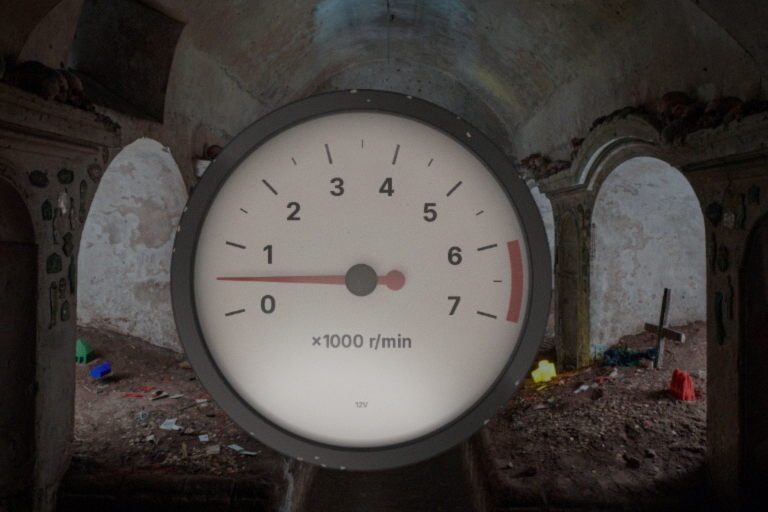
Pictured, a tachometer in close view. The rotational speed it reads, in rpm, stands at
500 rpm
